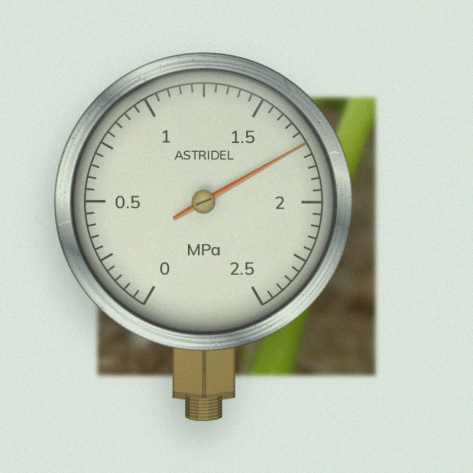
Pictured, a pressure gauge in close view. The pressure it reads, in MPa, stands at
1.75 MPa
